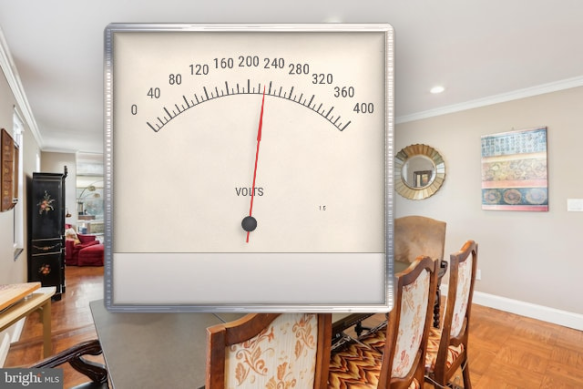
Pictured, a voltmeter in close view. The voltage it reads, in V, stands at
230 V
